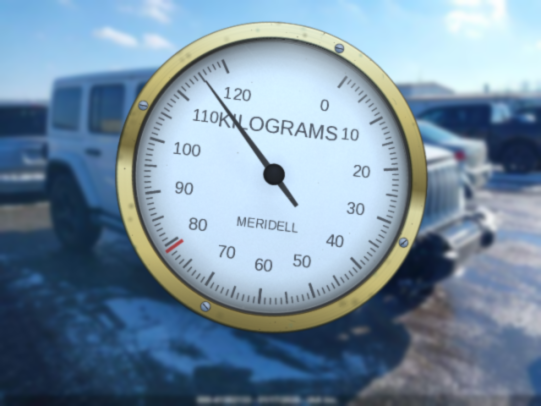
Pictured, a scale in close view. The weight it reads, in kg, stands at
115 kg
